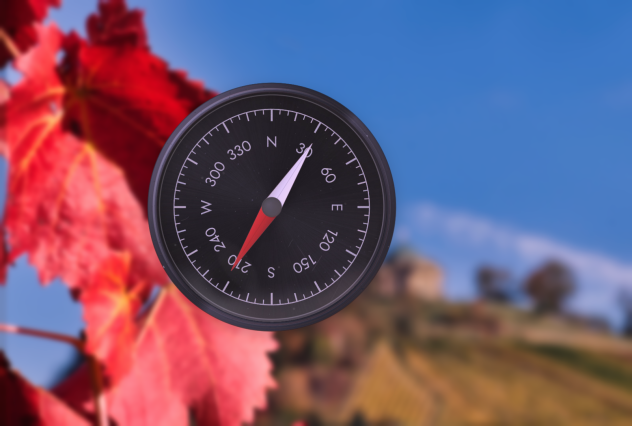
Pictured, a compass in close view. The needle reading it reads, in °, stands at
212.5 °
